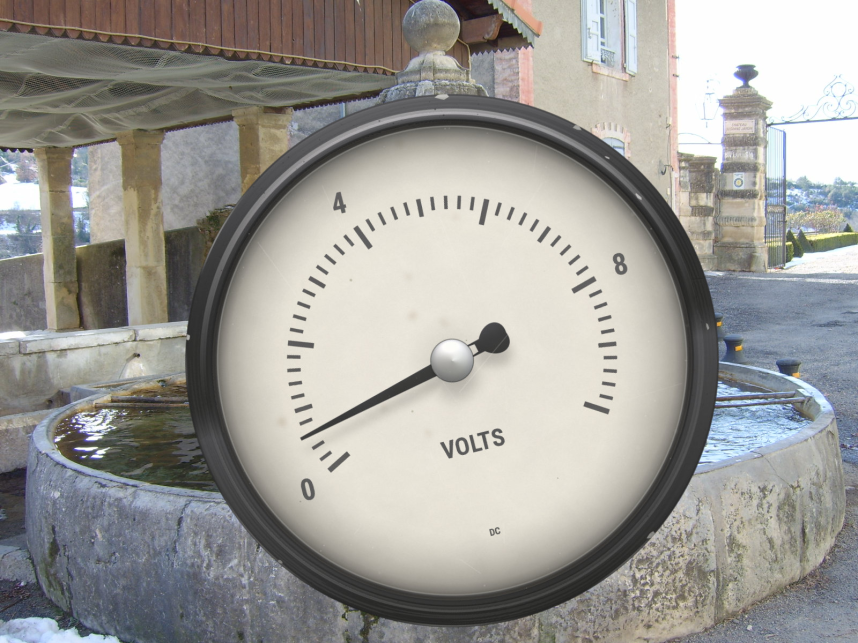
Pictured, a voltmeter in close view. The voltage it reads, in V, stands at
0.6 V
